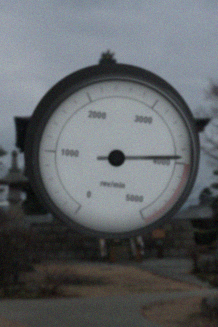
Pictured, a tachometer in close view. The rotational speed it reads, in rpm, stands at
3900 rpm
